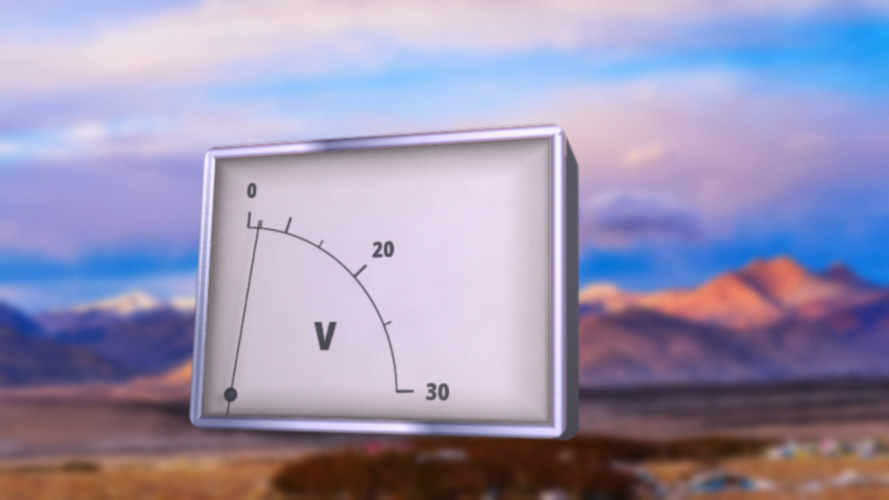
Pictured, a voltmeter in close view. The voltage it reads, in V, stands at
5 V
